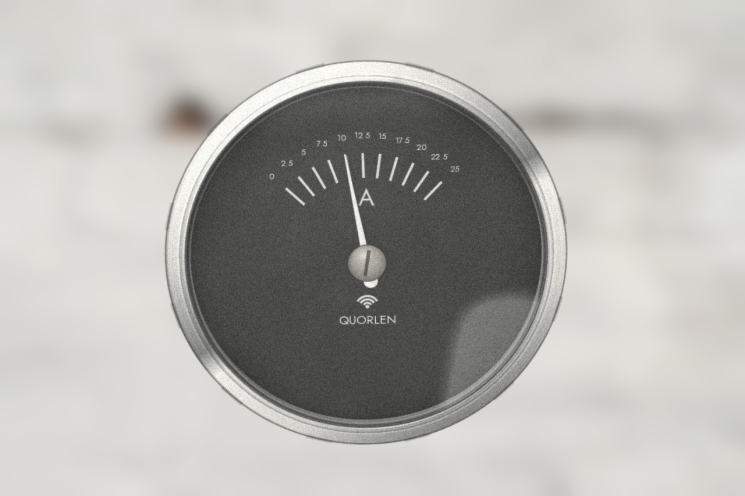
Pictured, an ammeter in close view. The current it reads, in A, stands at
10 A
